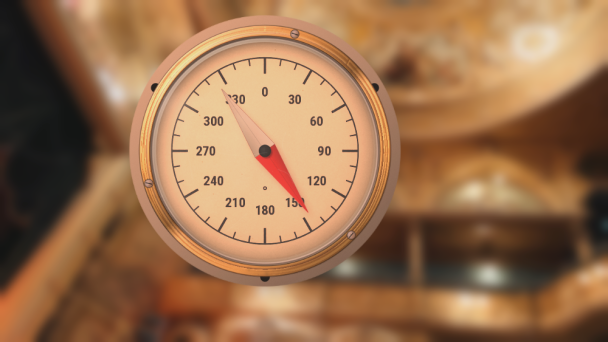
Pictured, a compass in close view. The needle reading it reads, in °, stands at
145 °
